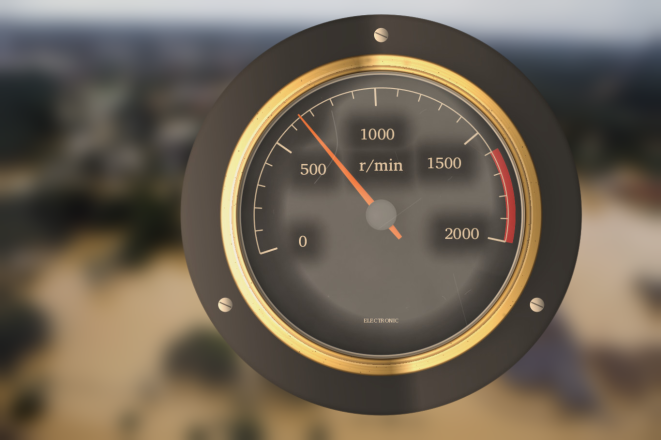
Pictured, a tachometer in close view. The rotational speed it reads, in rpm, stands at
650 rpm
